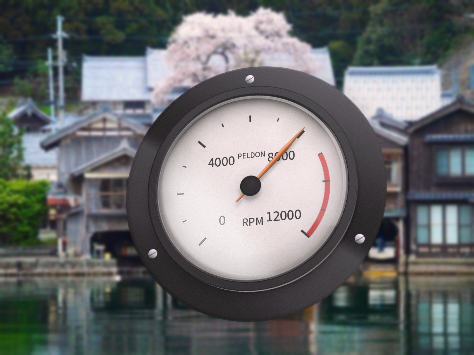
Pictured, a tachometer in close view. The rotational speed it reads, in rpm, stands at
8000 rpm
